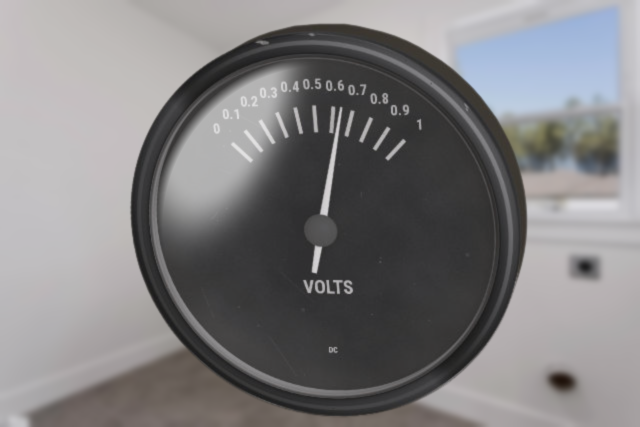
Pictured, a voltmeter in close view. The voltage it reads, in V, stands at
0.65 V
